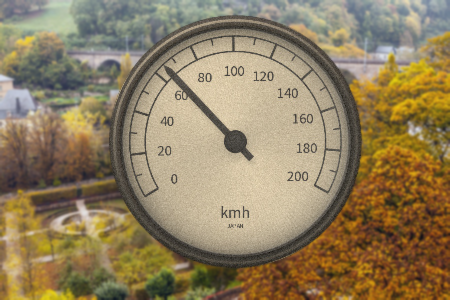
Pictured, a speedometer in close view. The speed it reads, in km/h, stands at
65 km/h
